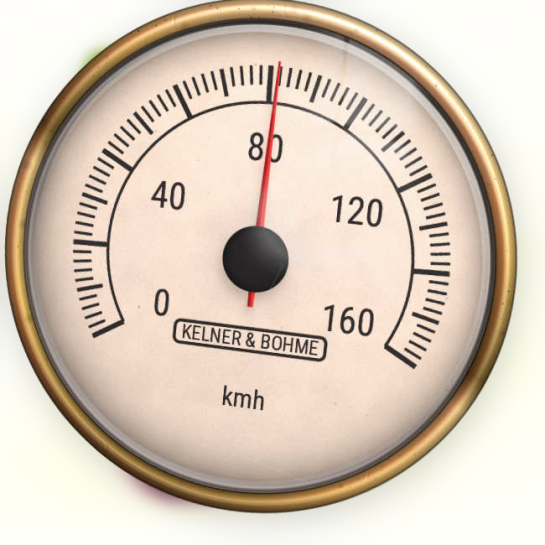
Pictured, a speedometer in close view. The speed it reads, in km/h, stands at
82 km/h
